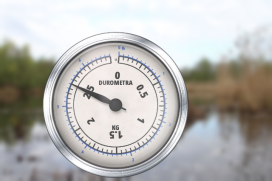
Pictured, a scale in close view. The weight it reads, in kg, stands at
2.5 kg
